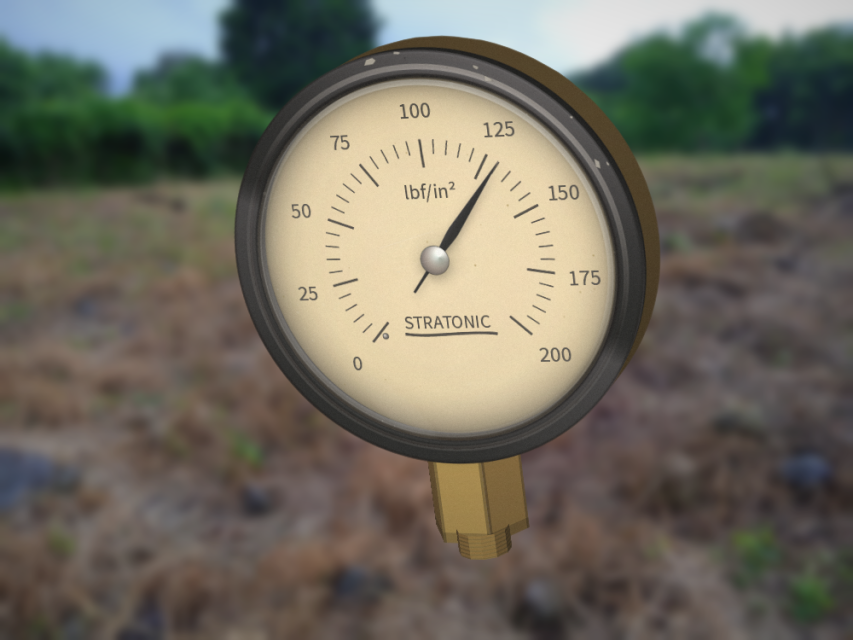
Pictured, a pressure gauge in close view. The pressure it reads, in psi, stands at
130 psi
